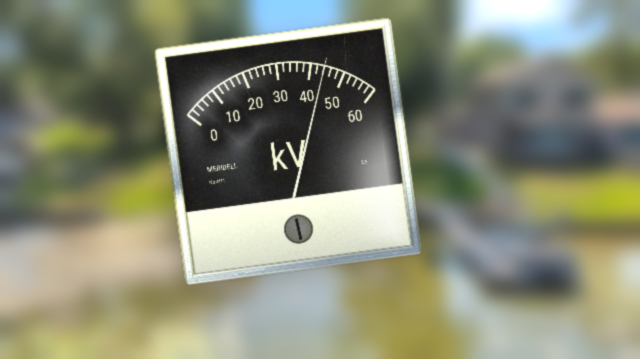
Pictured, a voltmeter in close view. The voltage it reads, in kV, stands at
44 kV
